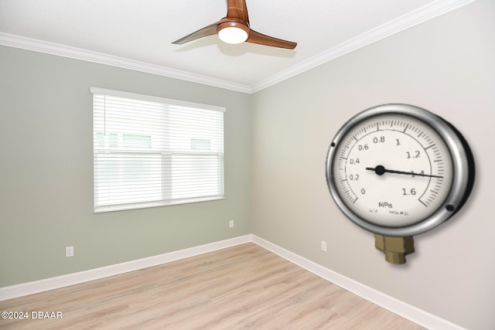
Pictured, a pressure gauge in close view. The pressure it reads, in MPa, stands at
1.4 MPa
